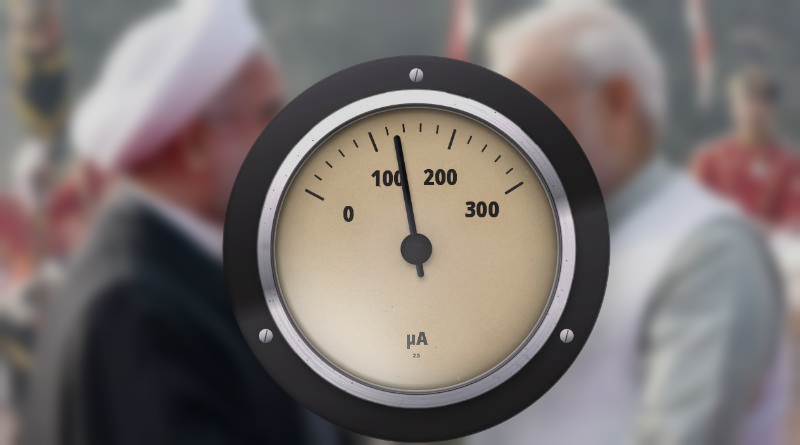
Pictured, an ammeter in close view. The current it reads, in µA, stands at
130 µA
